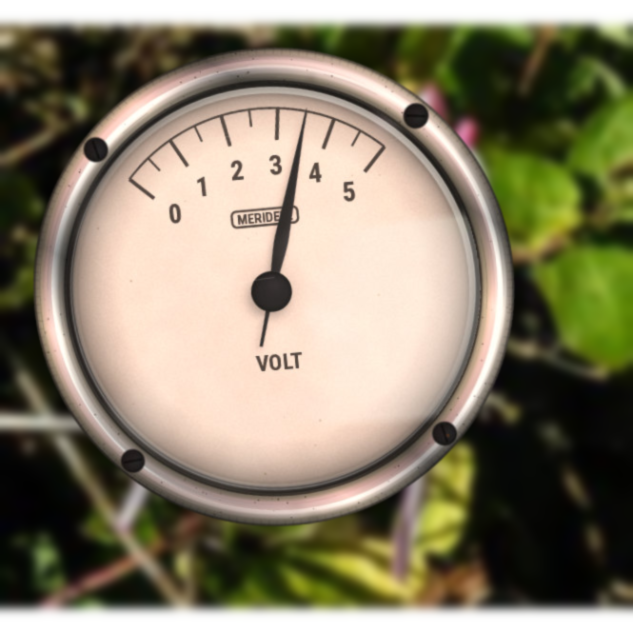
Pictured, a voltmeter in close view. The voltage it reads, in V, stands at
3.5 V
